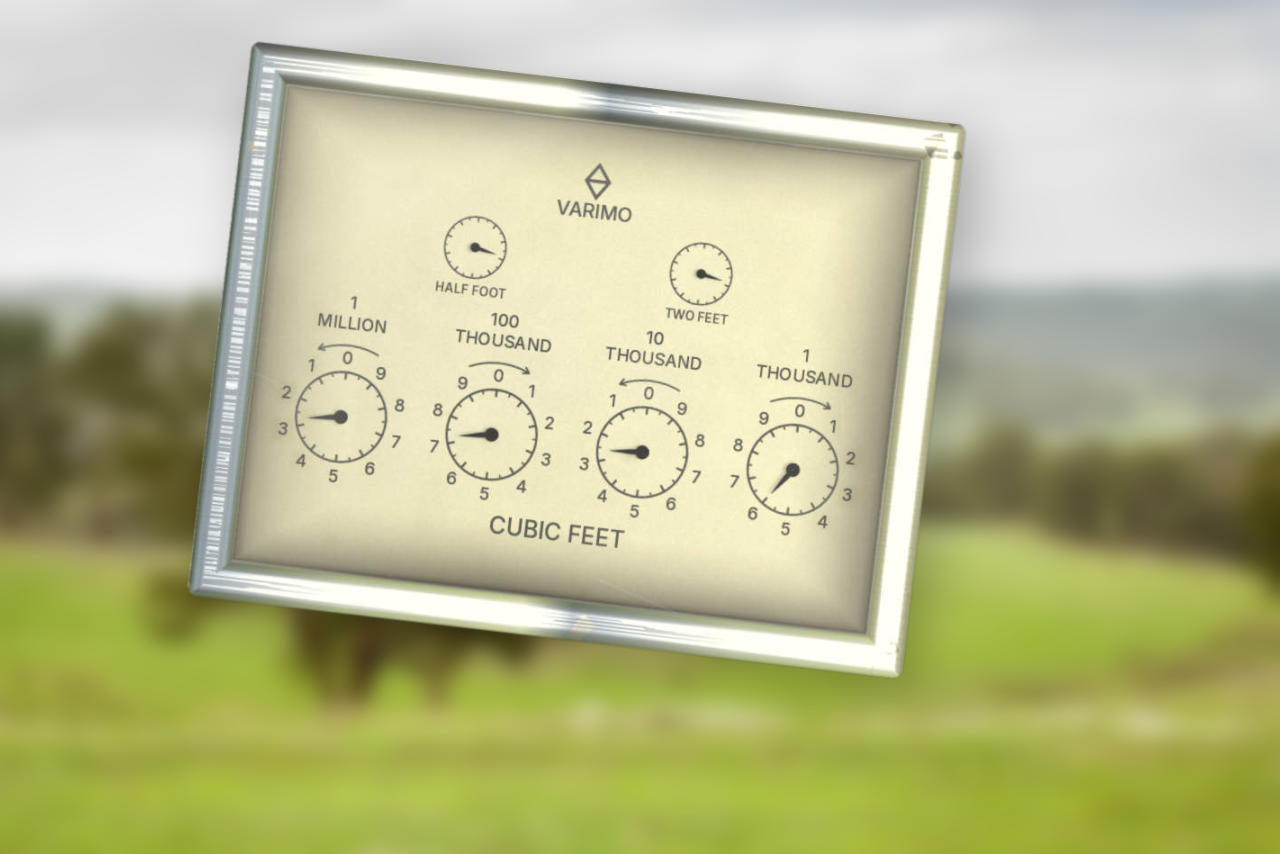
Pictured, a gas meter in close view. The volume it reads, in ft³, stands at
272600 ft³
